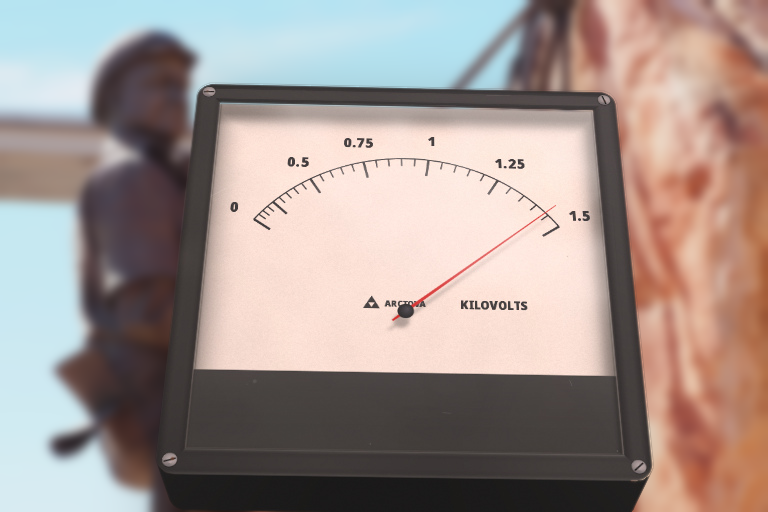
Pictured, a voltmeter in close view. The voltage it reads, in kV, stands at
1.45 kV
